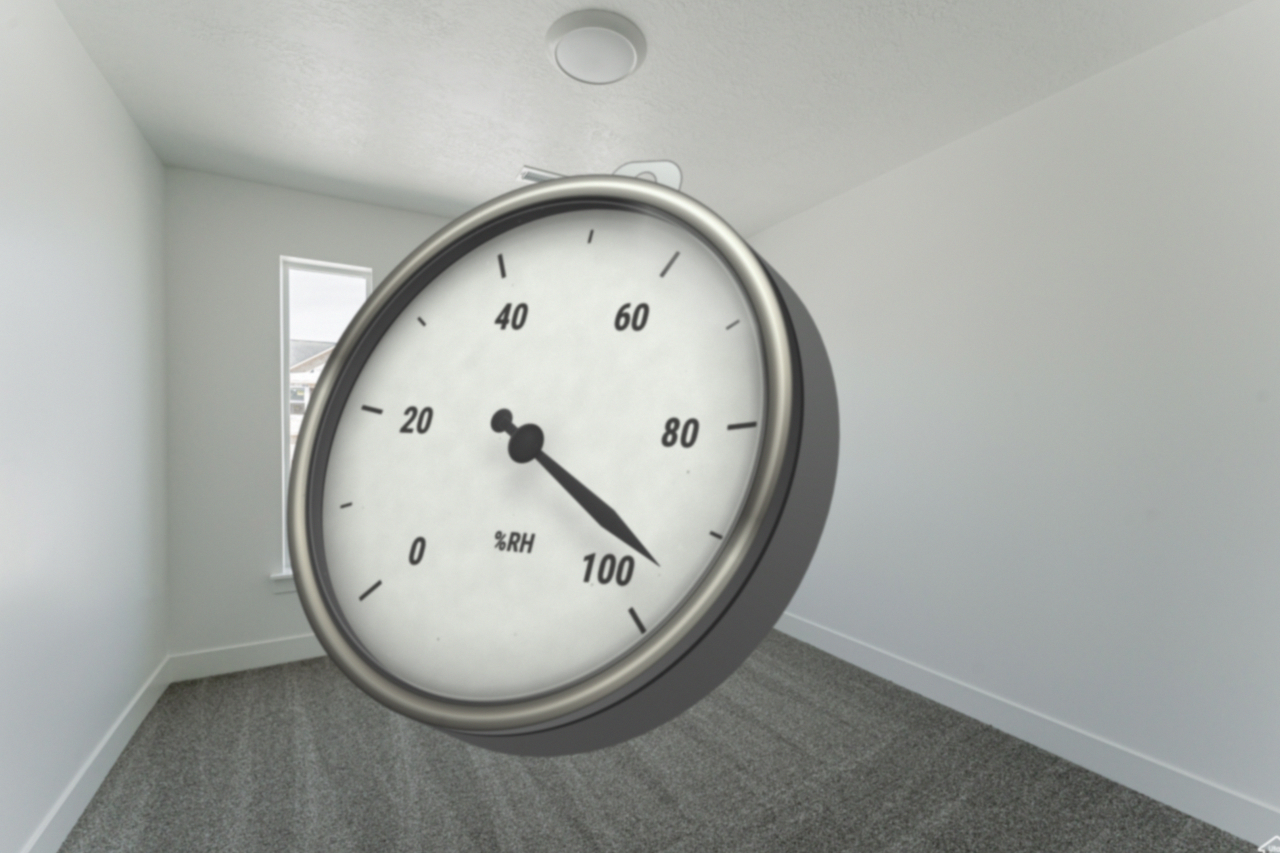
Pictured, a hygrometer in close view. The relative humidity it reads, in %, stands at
95 %
